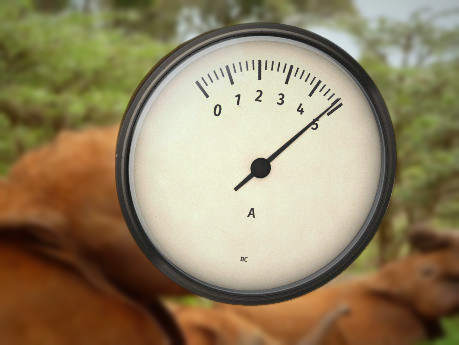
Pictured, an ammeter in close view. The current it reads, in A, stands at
4.8 A
